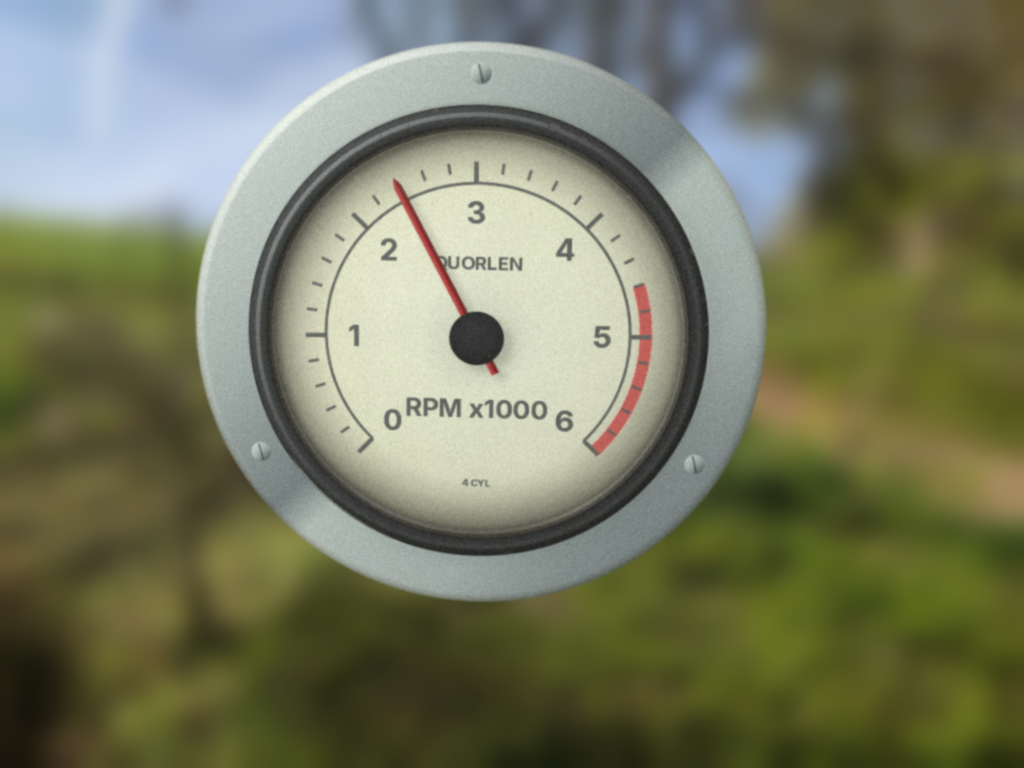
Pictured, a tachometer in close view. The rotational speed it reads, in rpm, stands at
2400 rpm
